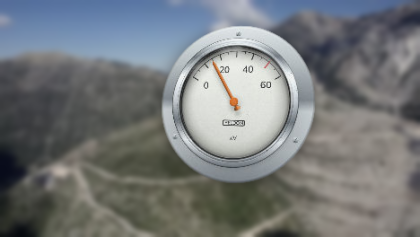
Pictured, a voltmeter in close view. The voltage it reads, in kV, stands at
15 kV
